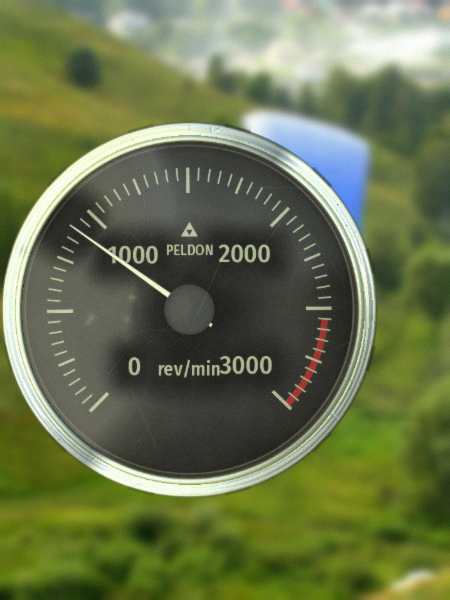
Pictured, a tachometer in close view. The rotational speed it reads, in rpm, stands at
900 rpm
